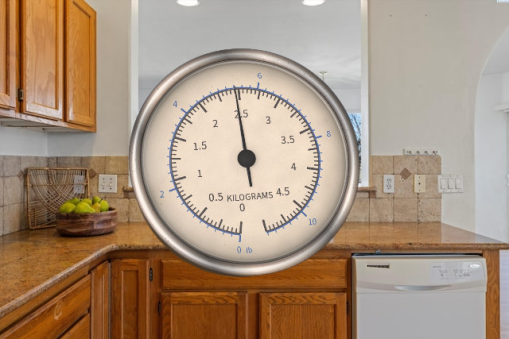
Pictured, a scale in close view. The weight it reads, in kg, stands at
2.45 kg
